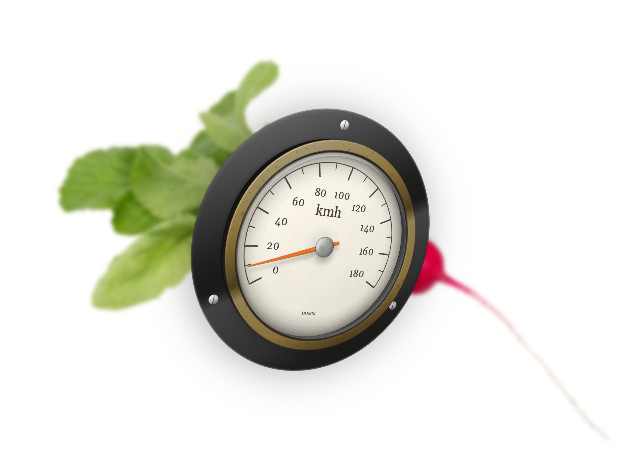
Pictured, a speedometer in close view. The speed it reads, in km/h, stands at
10 km/h
